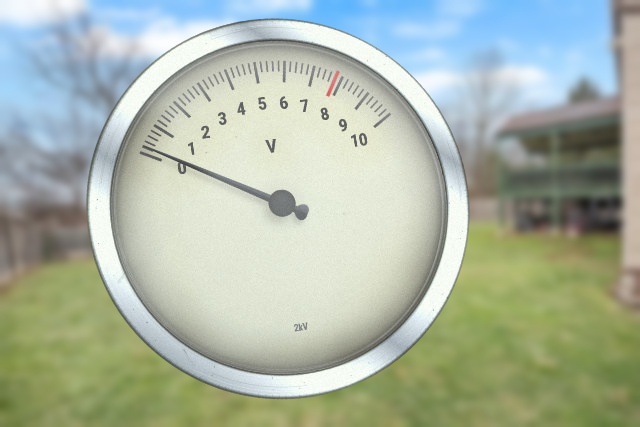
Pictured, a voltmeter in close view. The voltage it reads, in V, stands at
0.2 V
